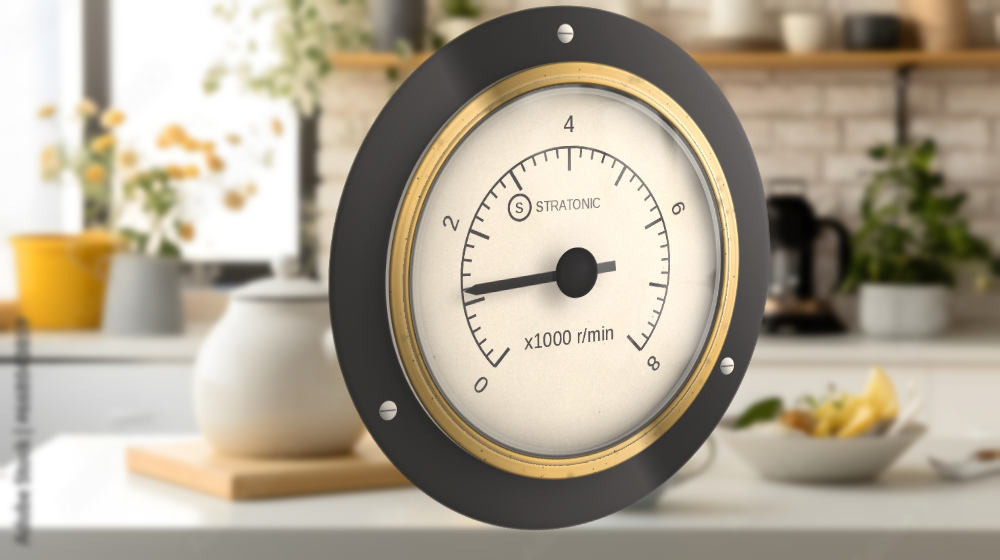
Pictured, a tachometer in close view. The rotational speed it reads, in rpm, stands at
1200 rpm
